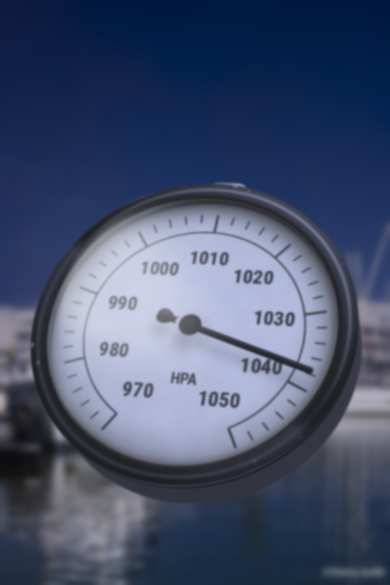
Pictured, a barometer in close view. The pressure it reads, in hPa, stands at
1038 hPa
